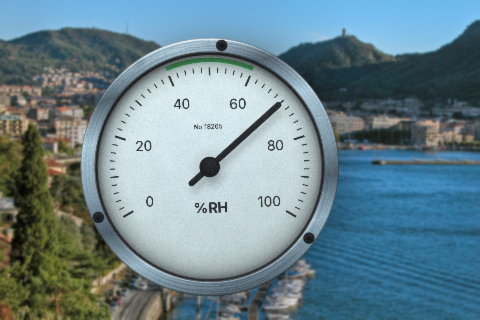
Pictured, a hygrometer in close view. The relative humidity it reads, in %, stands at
70 %
